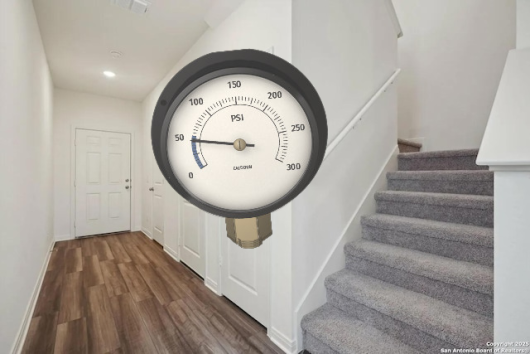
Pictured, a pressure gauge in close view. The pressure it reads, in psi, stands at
50 psi
